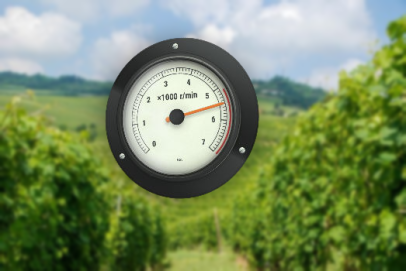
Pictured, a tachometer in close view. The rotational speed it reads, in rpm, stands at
5500 rpm
